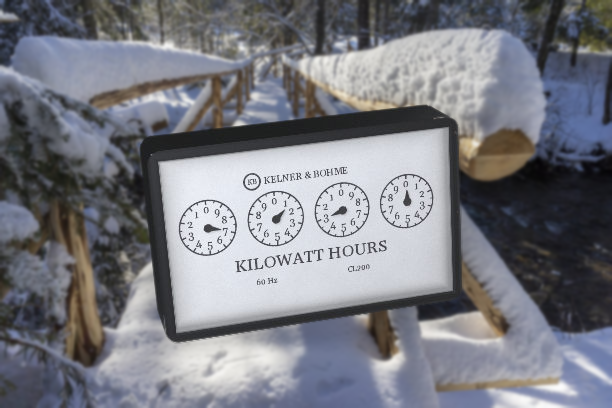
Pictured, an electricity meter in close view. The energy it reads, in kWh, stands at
7130 kWh
